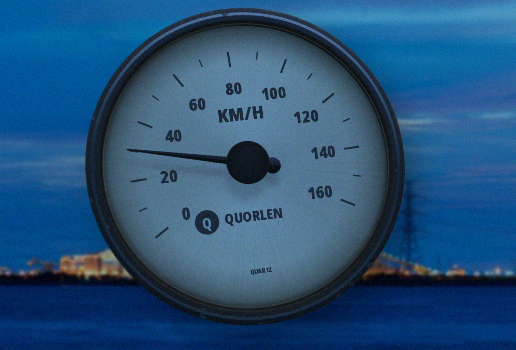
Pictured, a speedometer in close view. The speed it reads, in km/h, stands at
30 km/h
